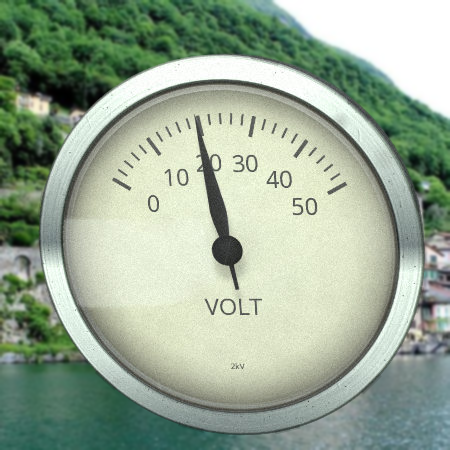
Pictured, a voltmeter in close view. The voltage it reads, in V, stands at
20 V
